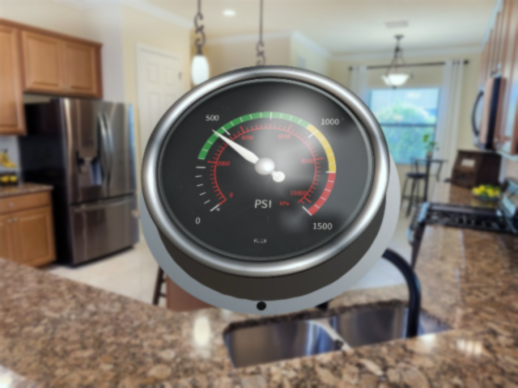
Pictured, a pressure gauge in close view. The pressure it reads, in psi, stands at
450 psi
